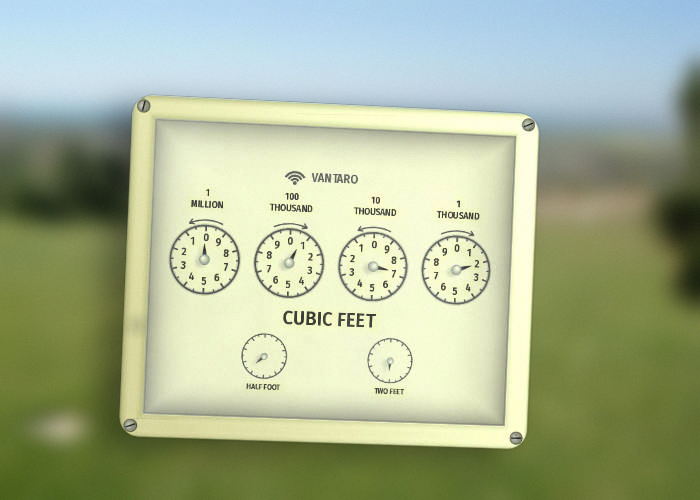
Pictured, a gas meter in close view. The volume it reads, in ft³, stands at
7200 ft³
